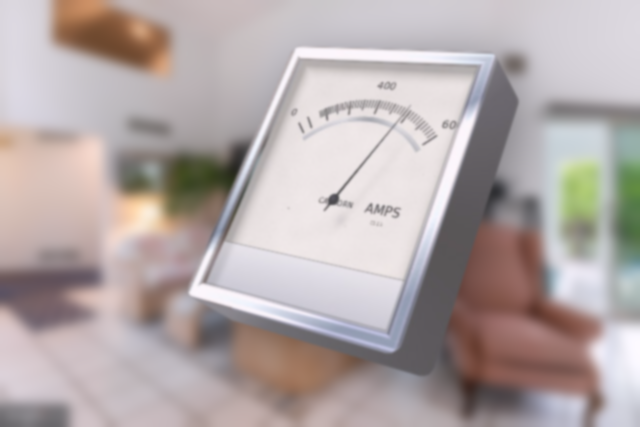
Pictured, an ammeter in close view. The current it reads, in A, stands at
500 A
